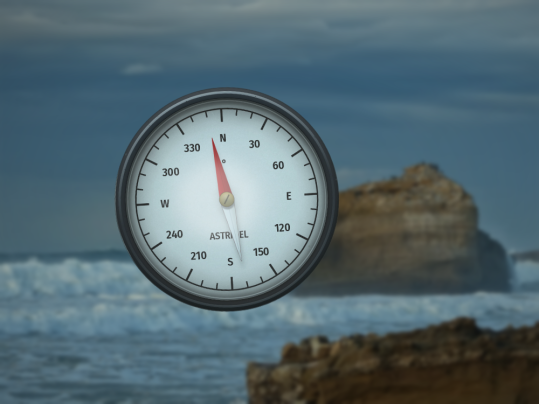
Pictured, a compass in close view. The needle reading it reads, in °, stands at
350 °
